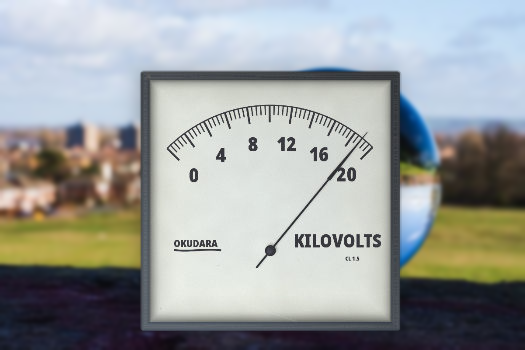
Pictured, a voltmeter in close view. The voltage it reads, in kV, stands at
18.8 kV
